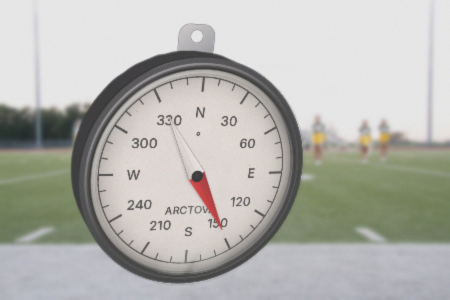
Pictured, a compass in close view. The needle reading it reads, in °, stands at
150 °
